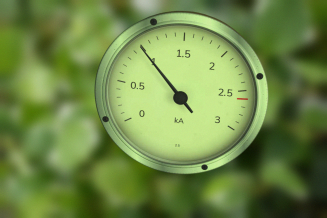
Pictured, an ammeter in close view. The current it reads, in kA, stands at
1 kA
